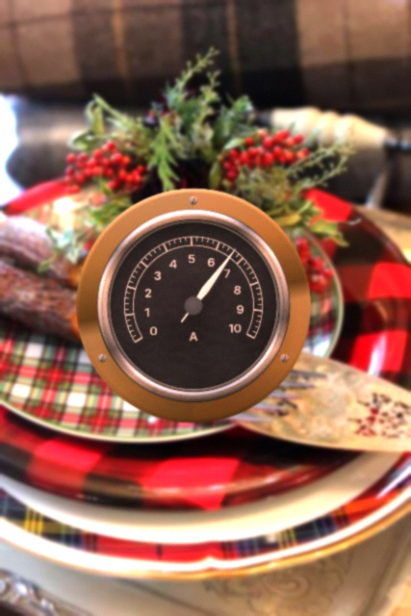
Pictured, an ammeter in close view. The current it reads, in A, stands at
6.6 A
